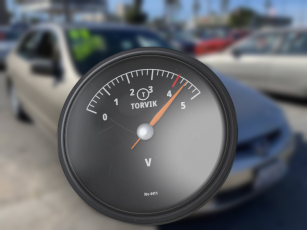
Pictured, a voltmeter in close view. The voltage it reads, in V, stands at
4.4 V
